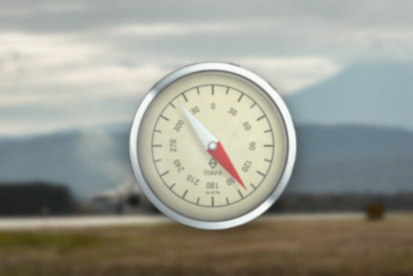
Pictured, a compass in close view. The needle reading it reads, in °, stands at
142.5 °
